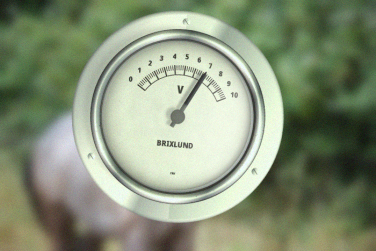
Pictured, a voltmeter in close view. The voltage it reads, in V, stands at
7 V
